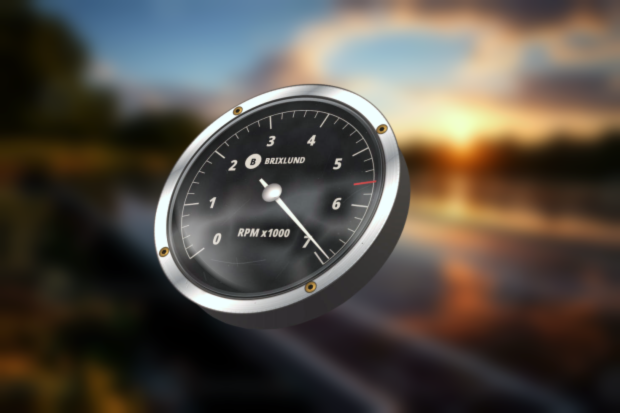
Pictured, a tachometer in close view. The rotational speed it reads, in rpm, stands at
6900 rpm
